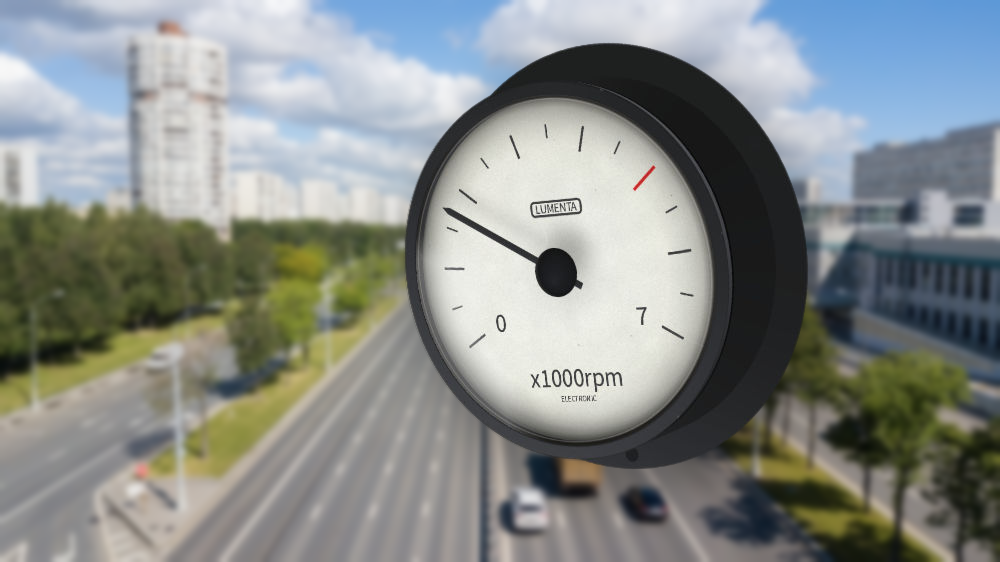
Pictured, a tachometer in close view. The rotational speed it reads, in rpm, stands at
1750 rpm
